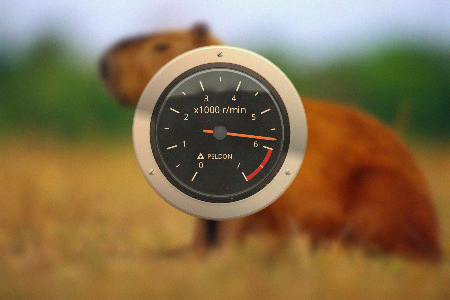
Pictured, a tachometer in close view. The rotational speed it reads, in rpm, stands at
5750 rpm
